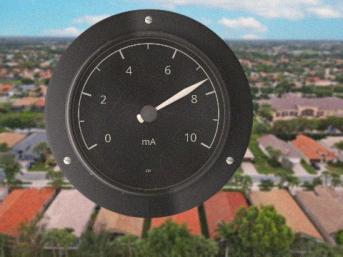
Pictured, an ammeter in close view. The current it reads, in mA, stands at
7.5 mA
